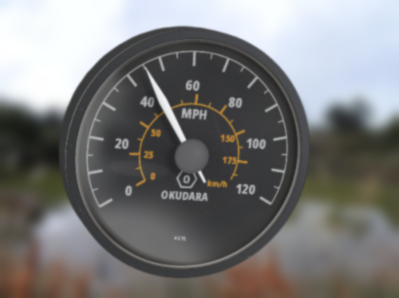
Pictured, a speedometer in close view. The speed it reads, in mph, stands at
45 mph
